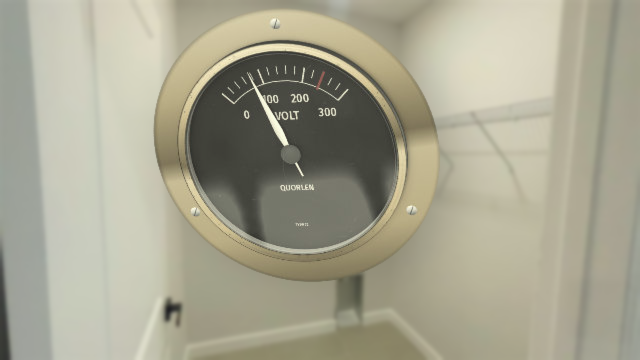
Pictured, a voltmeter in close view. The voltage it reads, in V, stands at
80 V
